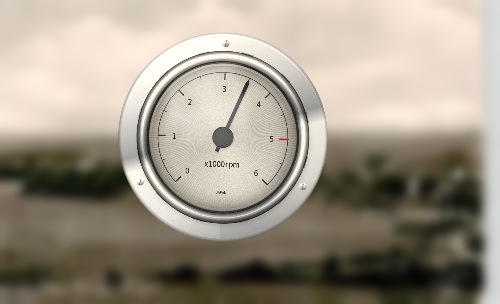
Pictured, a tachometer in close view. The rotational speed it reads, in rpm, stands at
3500 rpm
